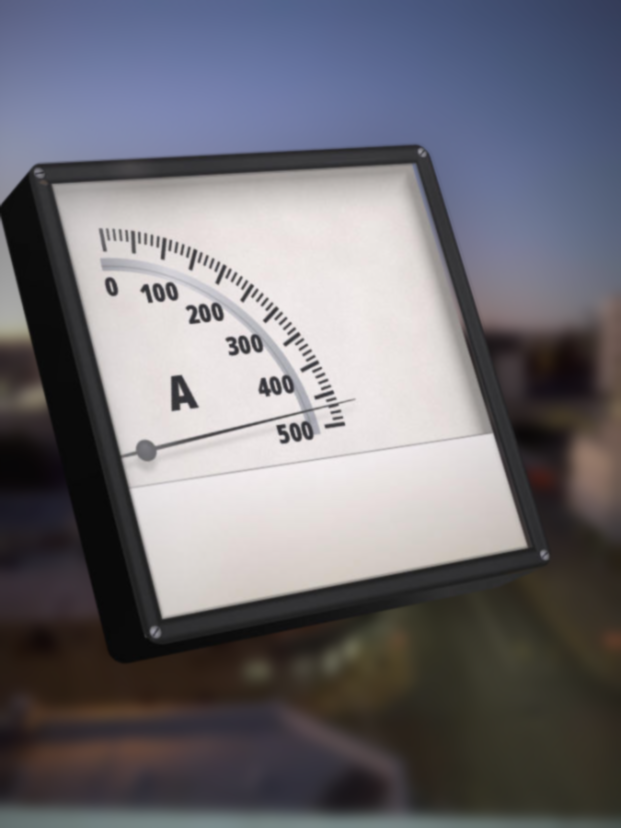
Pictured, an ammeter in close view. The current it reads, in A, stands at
470 A
